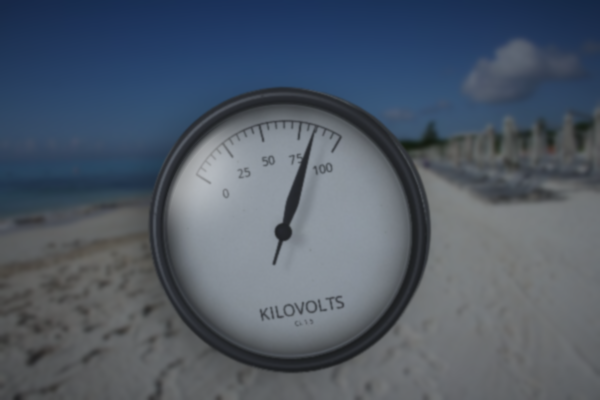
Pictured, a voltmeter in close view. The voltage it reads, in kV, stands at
85 kV
